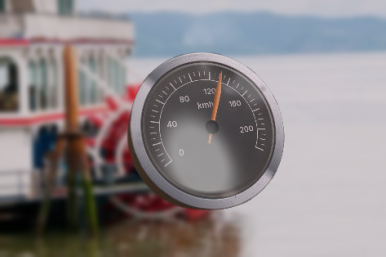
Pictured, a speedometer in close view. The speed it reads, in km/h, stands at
130 km/h
